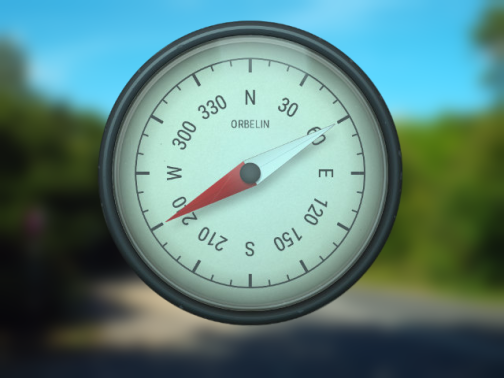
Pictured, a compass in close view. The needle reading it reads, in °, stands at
240 °
